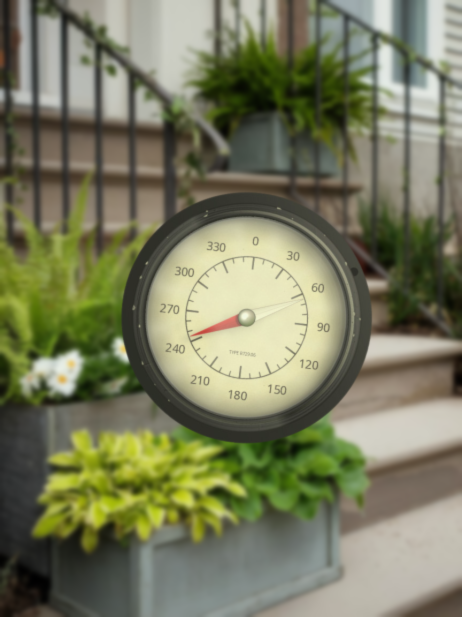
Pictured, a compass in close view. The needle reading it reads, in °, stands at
245 °
